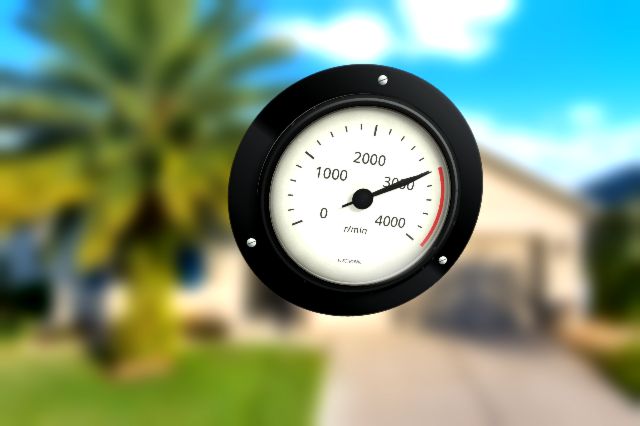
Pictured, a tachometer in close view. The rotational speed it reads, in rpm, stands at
3000 rpm
